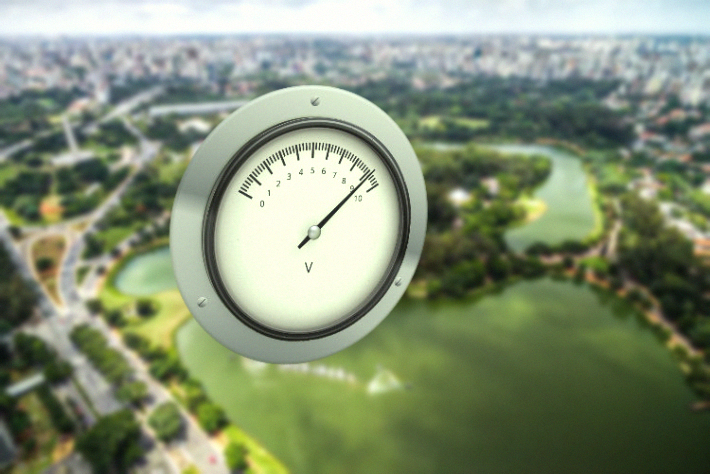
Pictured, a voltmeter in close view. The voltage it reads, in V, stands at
9 V
